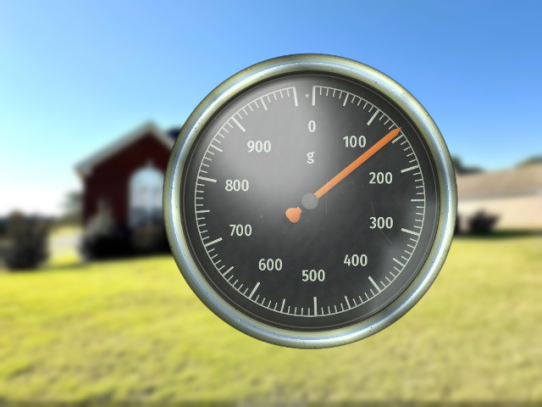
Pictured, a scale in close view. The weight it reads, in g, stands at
140 g
